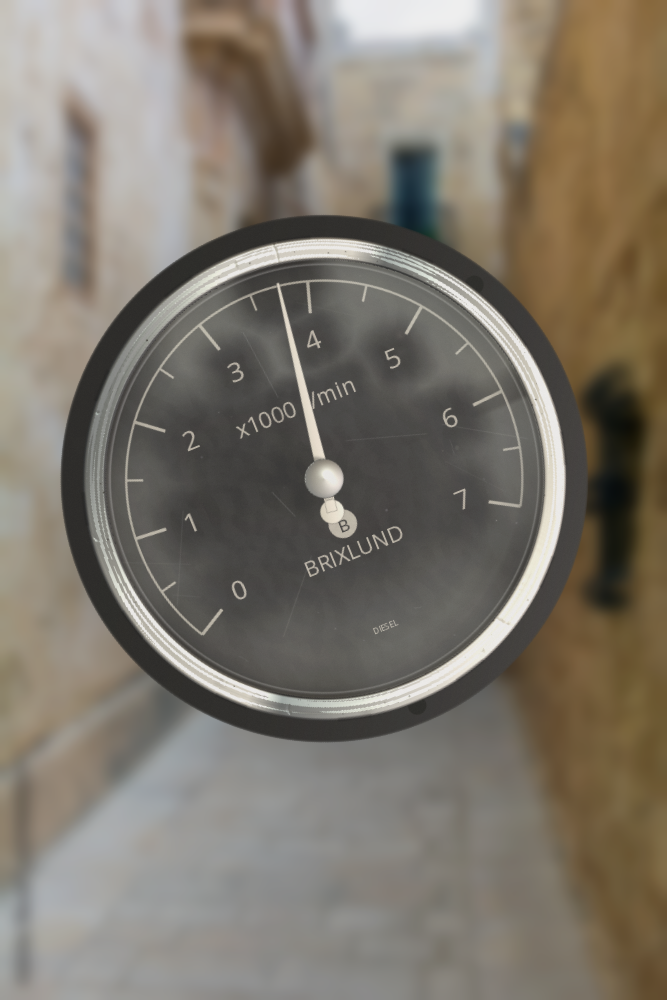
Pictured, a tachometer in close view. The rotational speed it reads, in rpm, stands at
3750 rpm
